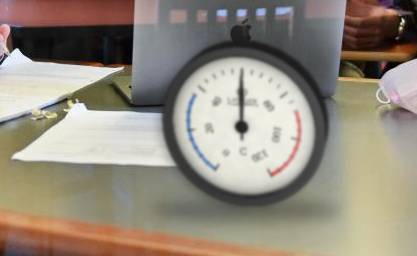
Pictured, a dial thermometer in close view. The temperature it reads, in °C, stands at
60 °C
